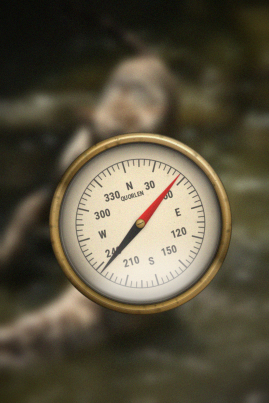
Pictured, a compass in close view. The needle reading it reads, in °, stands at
55 °
